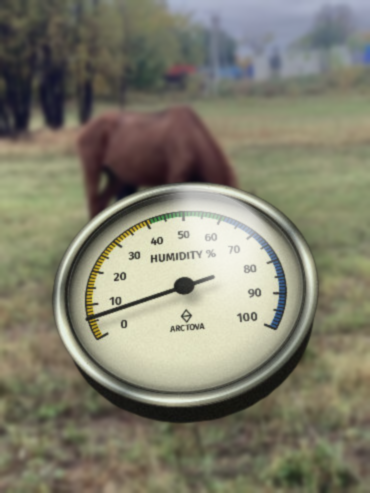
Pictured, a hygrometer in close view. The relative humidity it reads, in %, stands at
5 %
